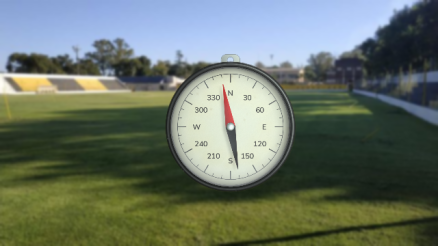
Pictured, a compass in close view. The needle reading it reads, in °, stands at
350 °
